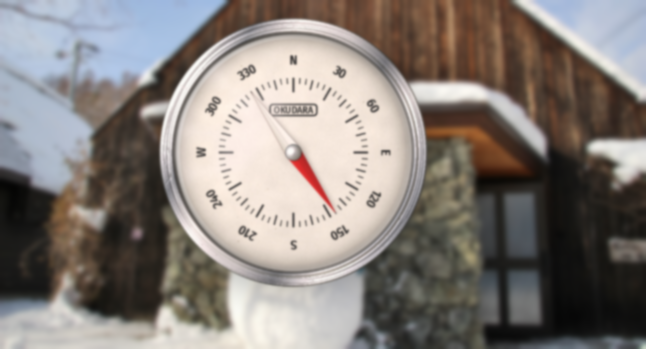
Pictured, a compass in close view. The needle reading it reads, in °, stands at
145 °
